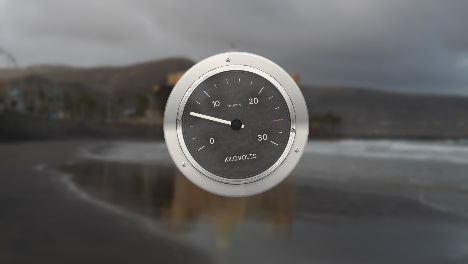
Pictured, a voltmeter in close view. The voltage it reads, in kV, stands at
6 kV
